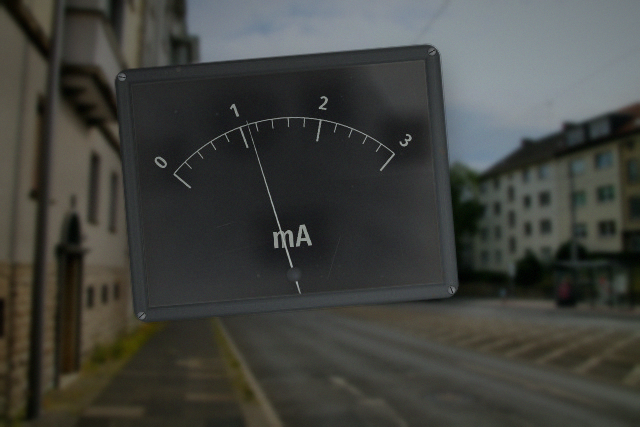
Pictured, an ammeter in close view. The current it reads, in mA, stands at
1.1 mA
